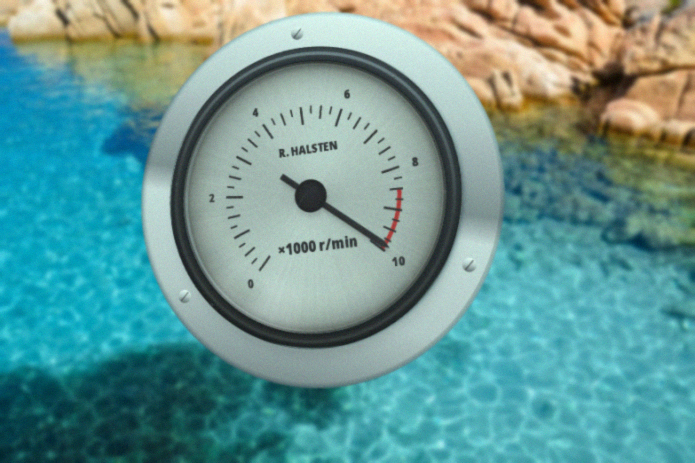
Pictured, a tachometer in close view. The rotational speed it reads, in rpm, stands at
9875 rpm
